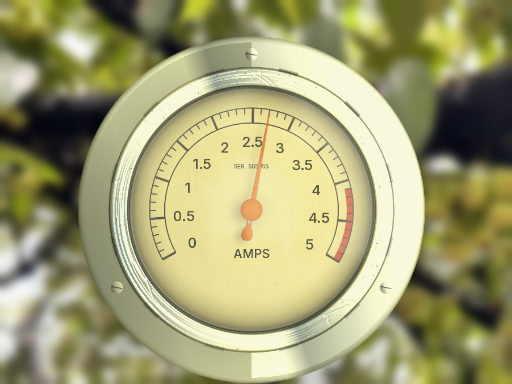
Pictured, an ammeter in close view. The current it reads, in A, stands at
2.7 A
